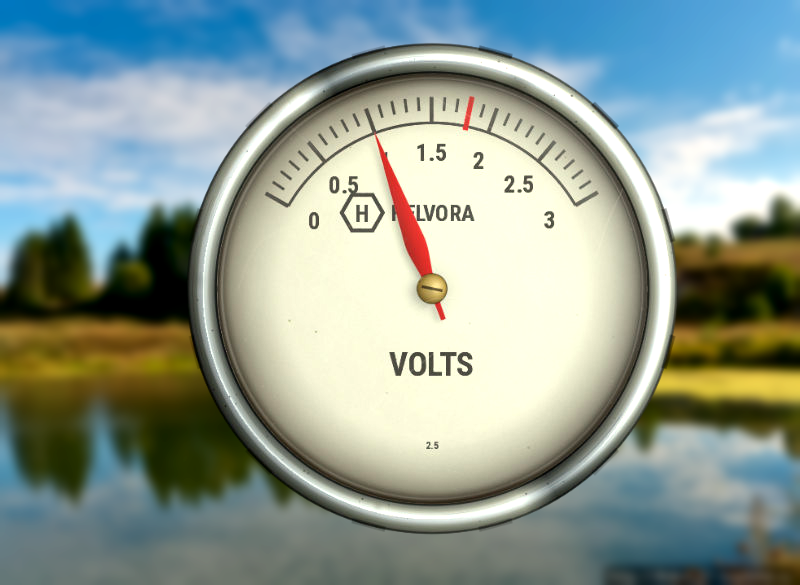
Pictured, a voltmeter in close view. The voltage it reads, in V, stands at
1 V
